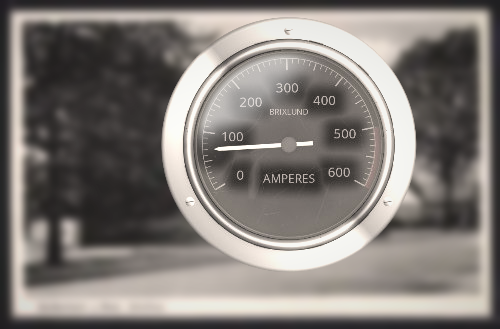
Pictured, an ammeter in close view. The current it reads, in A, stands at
70 A
